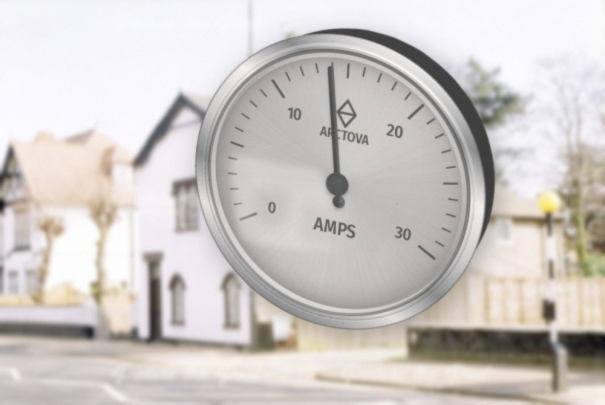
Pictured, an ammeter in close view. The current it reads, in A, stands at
14 A
